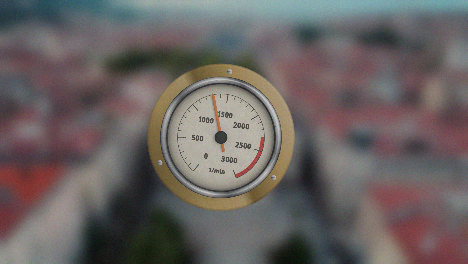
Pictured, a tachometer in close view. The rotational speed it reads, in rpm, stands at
1300 rpm
